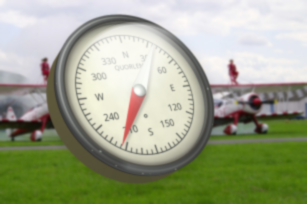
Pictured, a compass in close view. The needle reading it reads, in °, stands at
215 °
